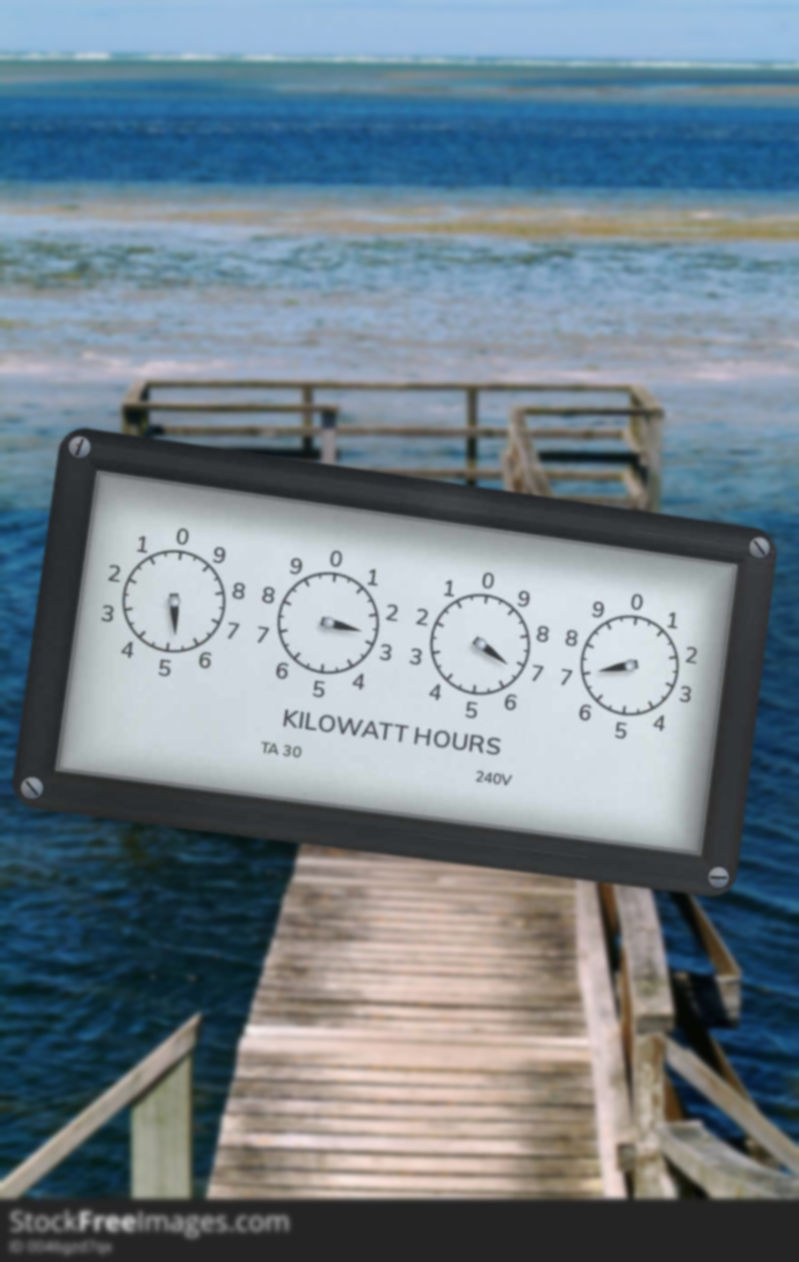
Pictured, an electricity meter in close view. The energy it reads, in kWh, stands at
5267 kWh
